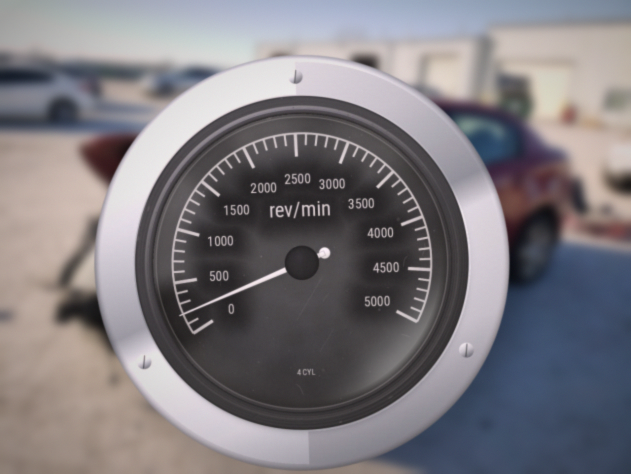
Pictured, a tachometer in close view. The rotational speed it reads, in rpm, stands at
200 rpm
